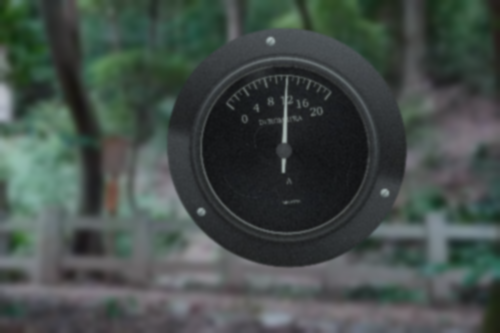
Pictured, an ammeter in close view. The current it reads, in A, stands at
12 A
